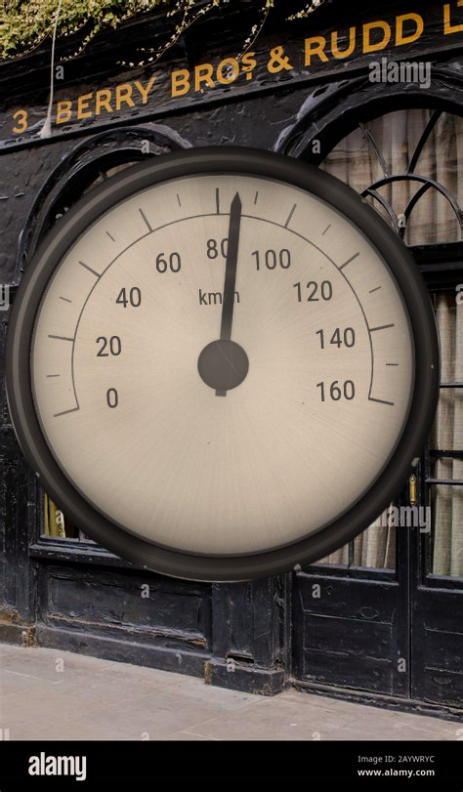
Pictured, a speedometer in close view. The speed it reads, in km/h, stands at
85 km/h
